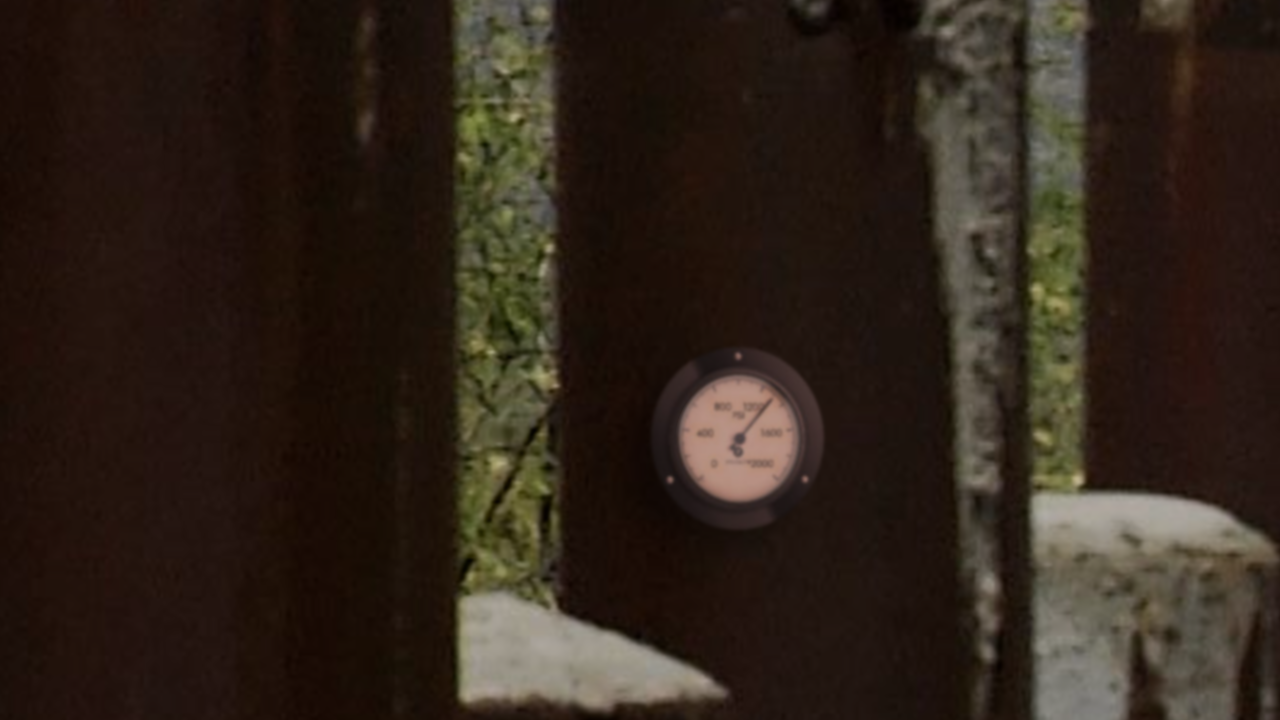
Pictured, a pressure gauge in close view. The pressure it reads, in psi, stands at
1300 psi
